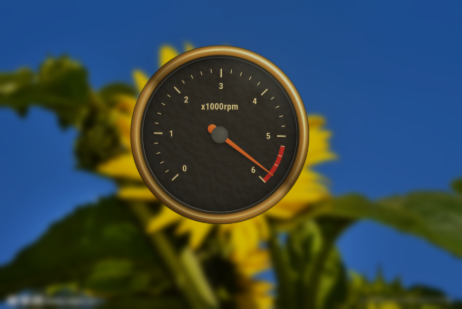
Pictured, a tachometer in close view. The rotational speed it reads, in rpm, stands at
5800 rpm
